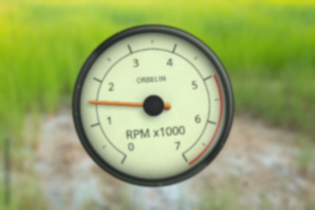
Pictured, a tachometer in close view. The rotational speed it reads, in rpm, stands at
1500 rpm
